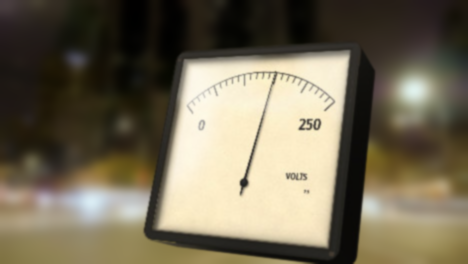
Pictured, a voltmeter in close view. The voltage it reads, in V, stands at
150 V
